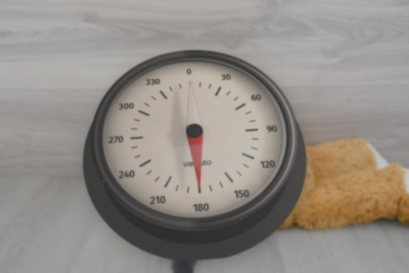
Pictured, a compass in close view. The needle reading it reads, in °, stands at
180 °
